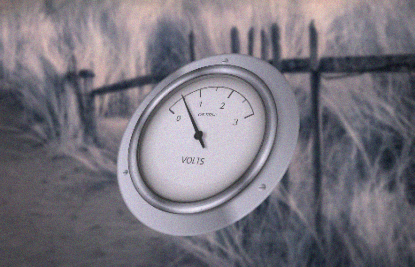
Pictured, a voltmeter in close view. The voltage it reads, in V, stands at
0.5 V
